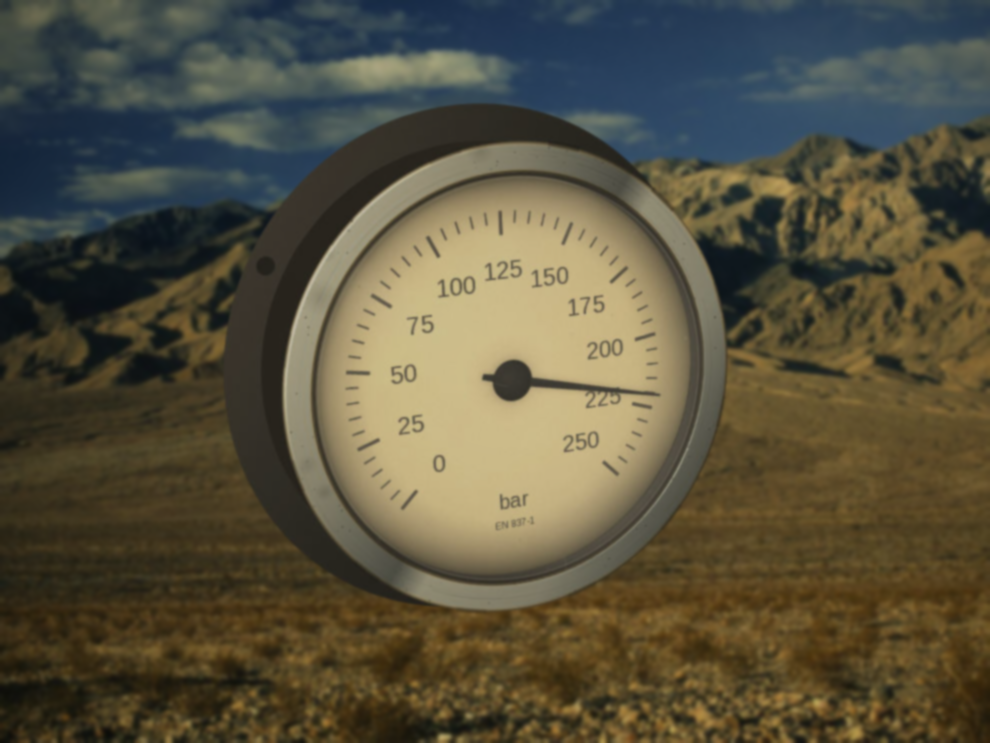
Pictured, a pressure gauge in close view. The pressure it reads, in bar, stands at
220 bar
